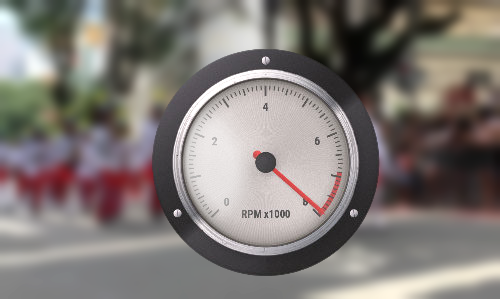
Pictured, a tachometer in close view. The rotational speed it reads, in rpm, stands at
7900 rpm
